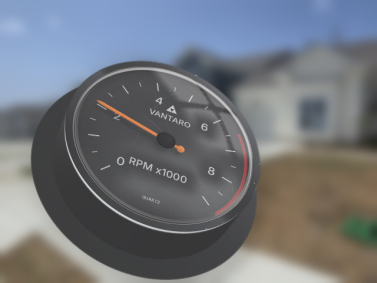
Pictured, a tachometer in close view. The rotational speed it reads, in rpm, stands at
2000 rpm
